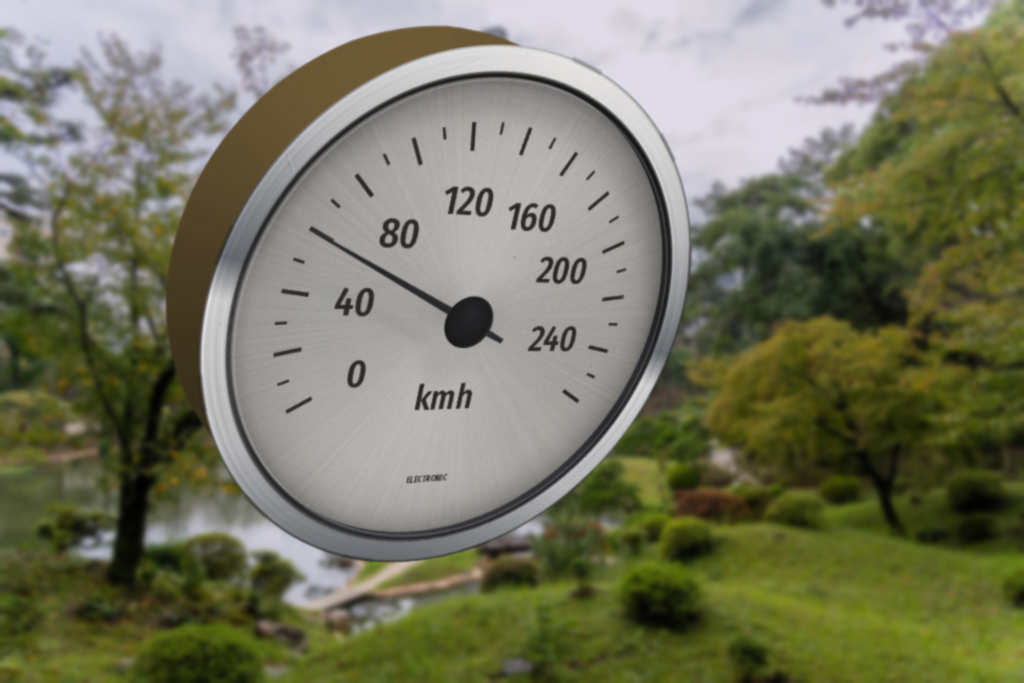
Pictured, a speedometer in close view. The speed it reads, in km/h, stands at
60 km/h
